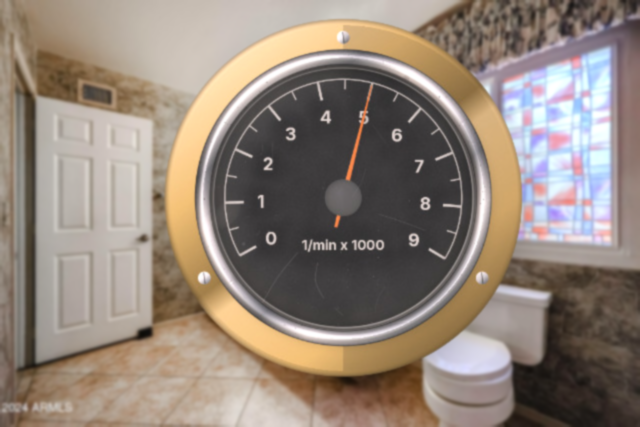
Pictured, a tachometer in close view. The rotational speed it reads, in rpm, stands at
5000 rpm
